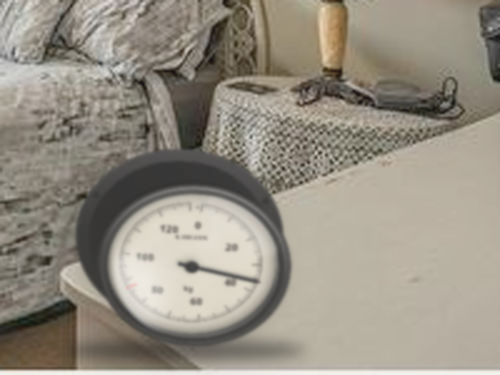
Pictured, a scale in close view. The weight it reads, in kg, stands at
35 kg
